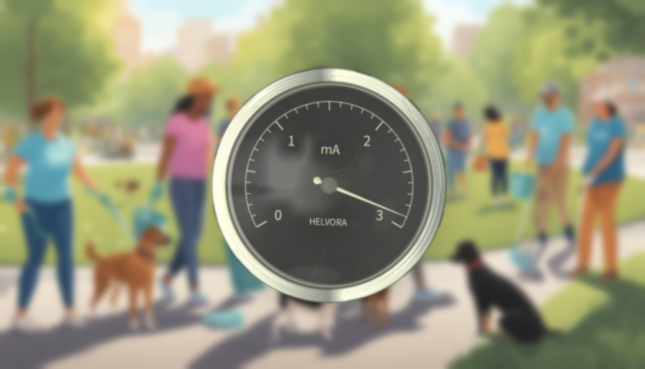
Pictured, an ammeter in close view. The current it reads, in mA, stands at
2.9 mA
